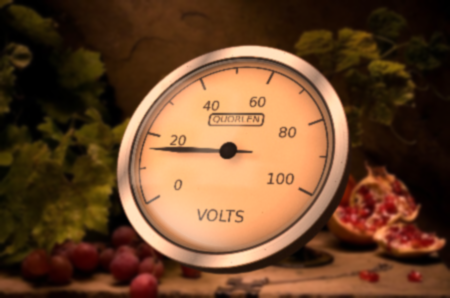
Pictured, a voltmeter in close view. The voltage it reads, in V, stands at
15 V
